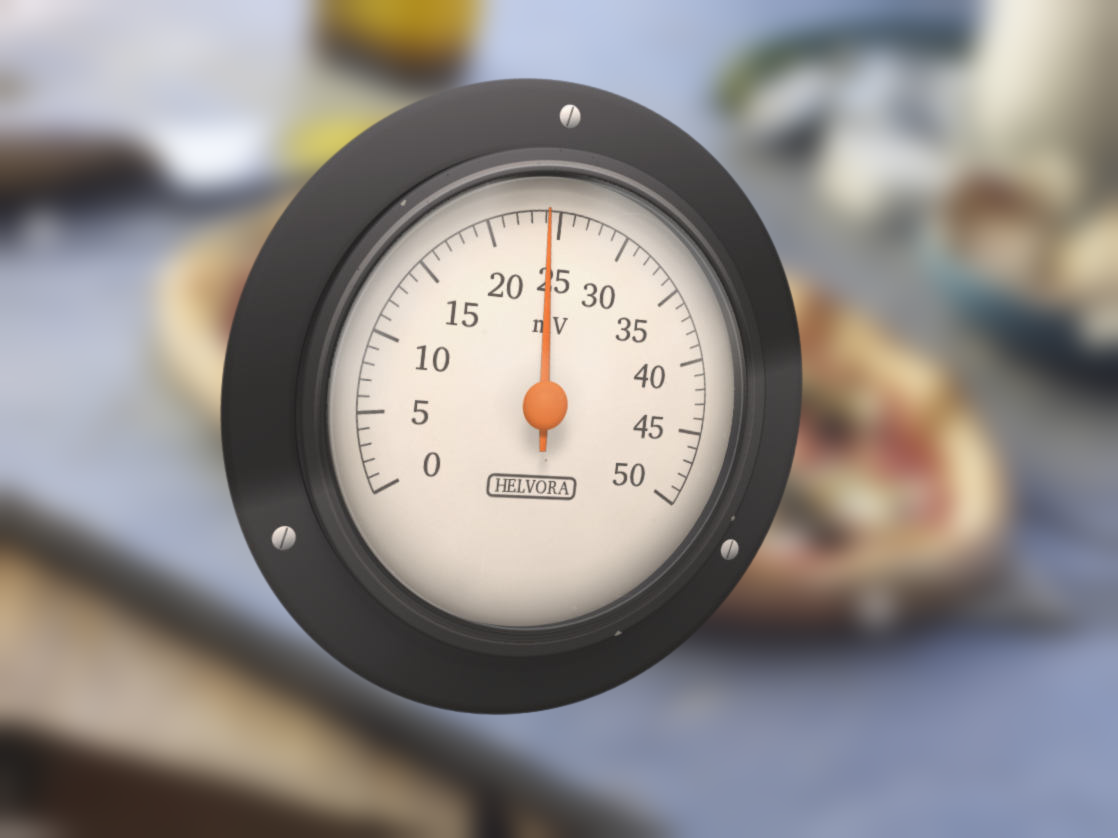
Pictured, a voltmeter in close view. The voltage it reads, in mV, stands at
24 mV
